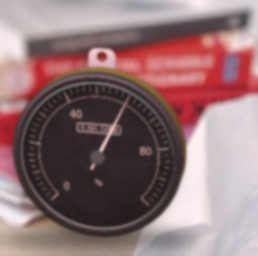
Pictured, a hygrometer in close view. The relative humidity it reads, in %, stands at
60 %
